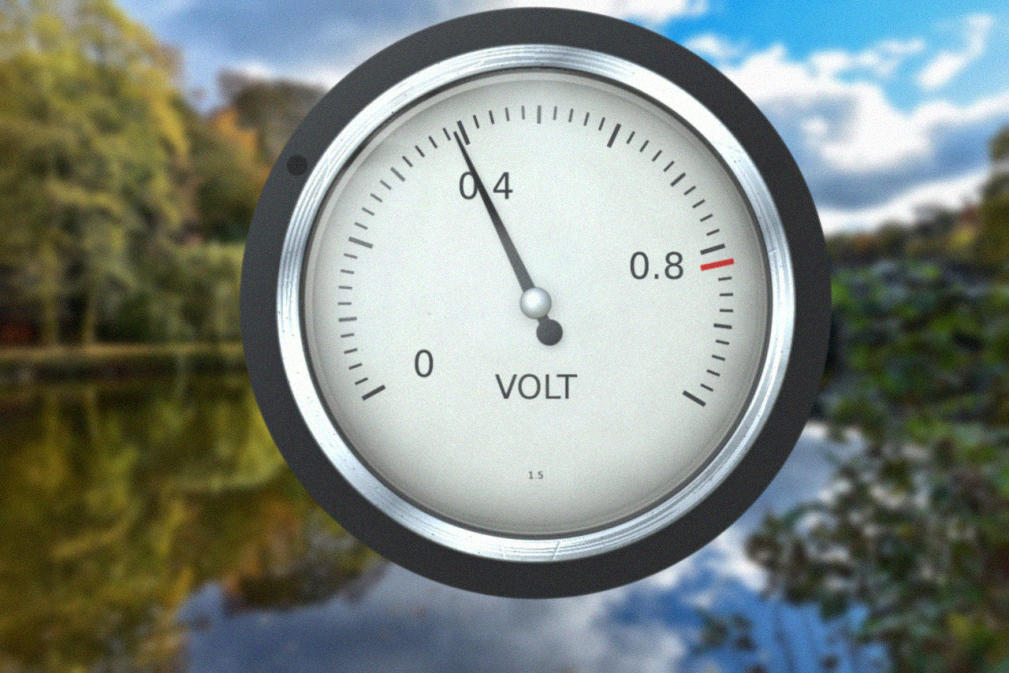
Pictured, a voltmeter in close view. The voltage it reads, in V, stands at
0.39 V
